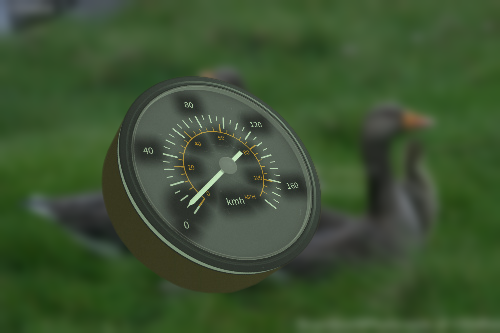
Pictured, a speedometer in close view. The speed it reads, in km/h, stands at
5 km/h
